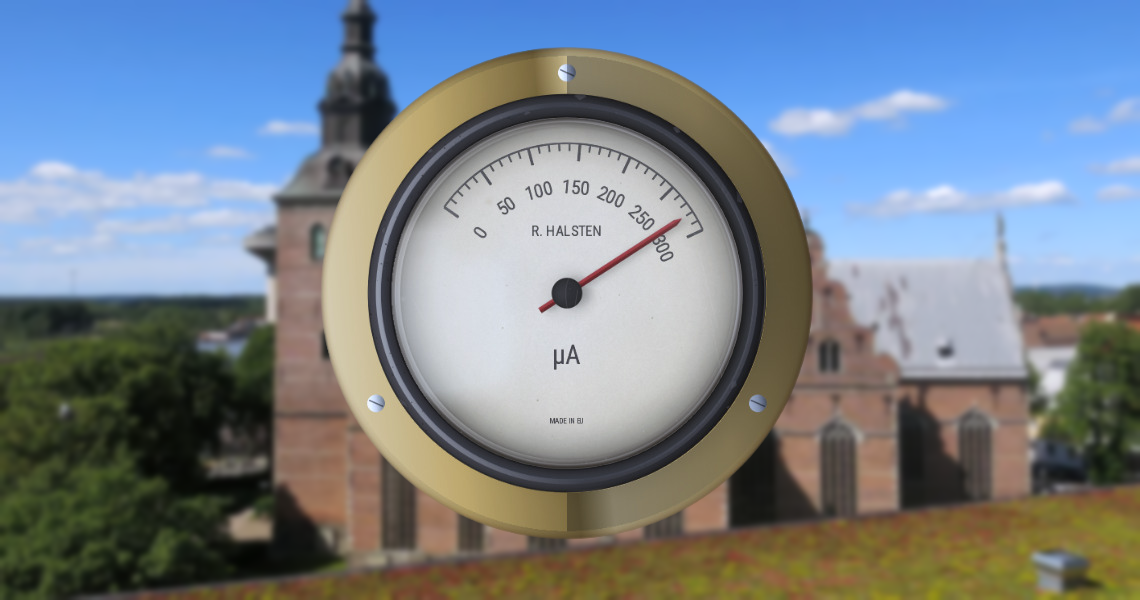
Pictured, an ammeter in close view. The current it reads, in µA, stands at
280 µA
